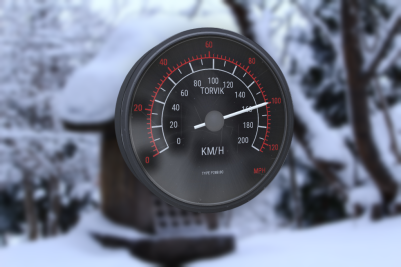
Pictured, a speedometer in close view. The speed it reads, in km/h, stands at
160 km/h
